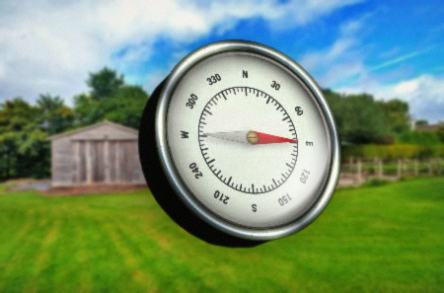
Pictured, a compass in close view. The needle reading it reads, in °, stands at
90 °
